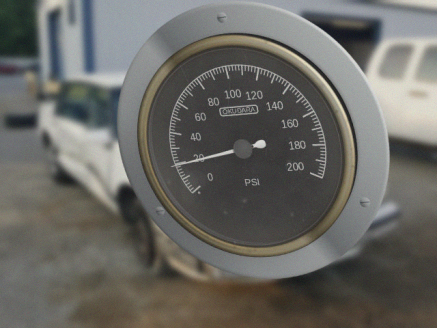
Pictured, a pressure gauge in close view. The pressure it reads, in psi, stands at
20 psi
